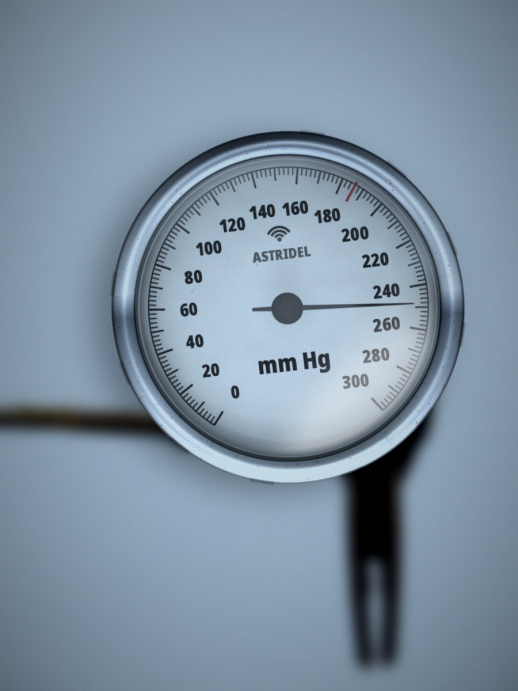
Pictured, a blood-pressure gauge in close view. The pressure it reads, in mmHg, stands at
248 mmHg
